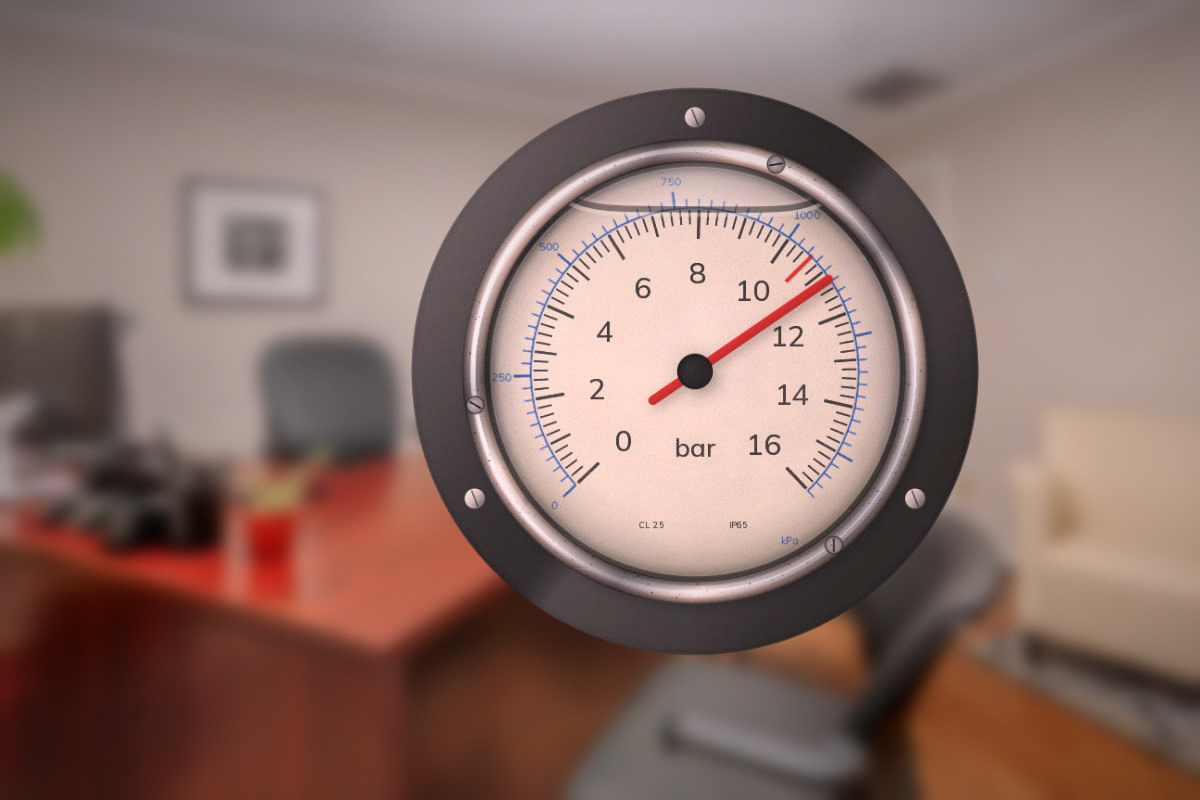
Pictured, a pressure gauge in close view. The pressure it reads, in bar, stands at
11.2 bar
